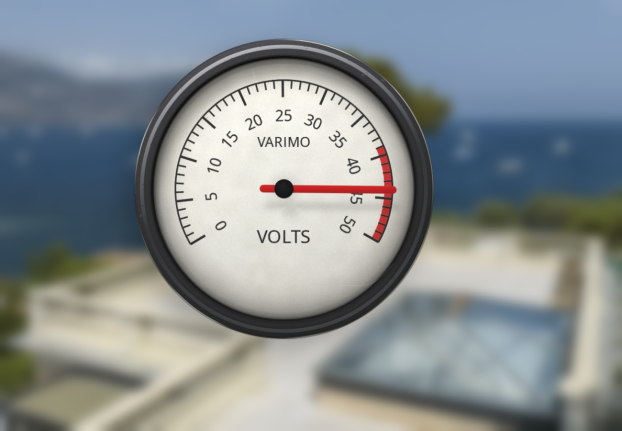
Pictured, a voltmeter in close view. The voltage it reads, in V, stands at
44 V
